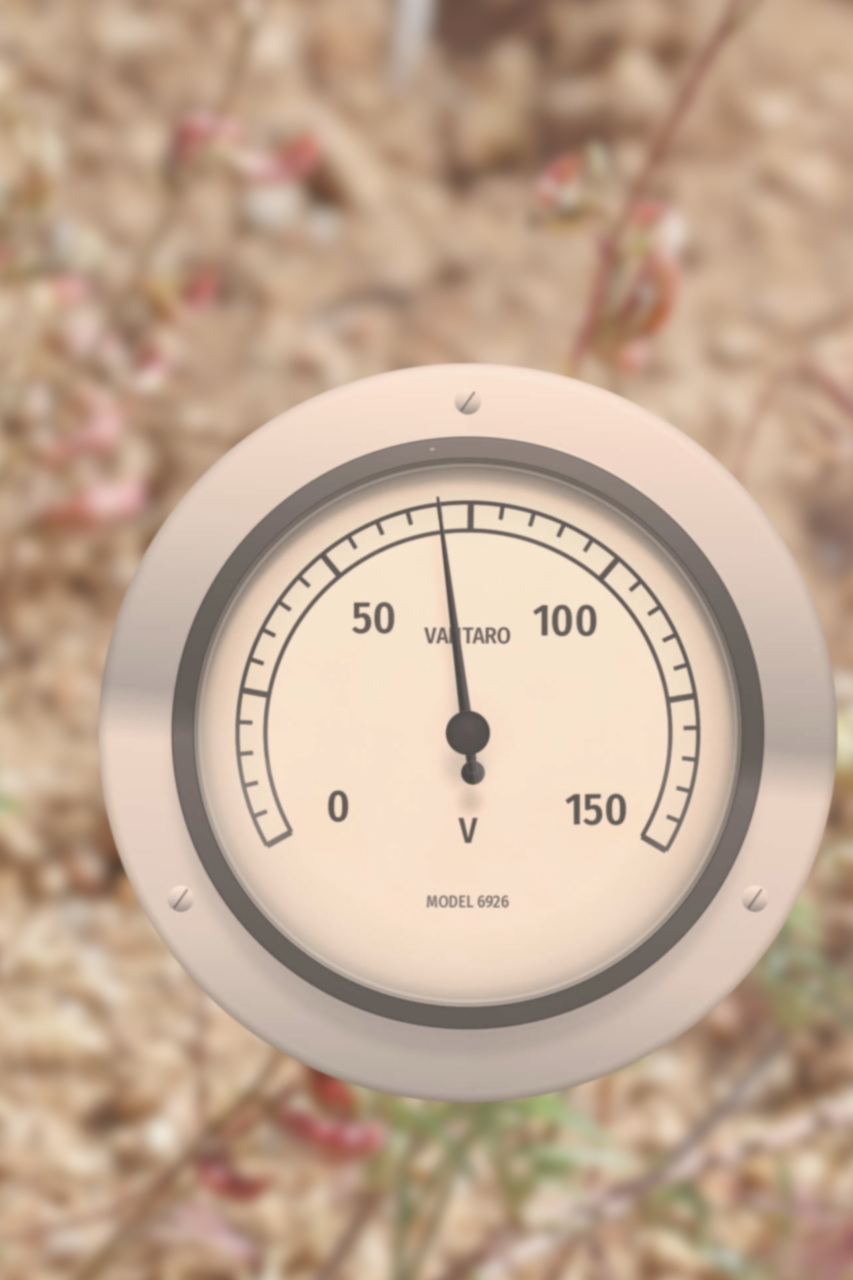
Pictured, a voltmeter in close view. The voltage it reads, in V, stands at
70 V
